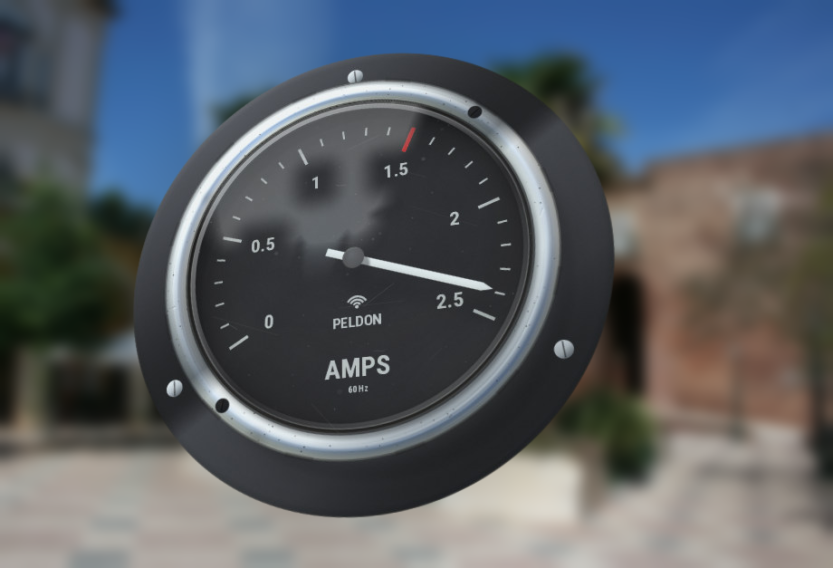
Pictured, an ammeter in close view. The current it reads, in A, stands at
2.4 A
